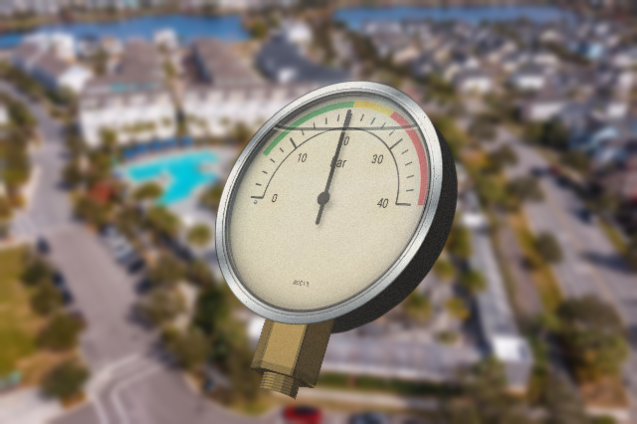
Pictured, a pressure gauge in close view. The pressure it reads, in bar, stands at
20 bar
